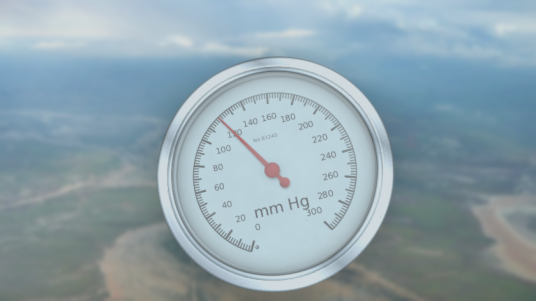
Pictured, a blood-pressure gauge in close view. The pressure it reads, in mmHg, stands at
120 mmHg
